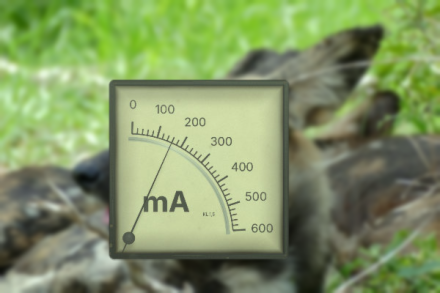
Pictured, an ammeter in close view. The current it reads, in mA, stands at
160 mA
